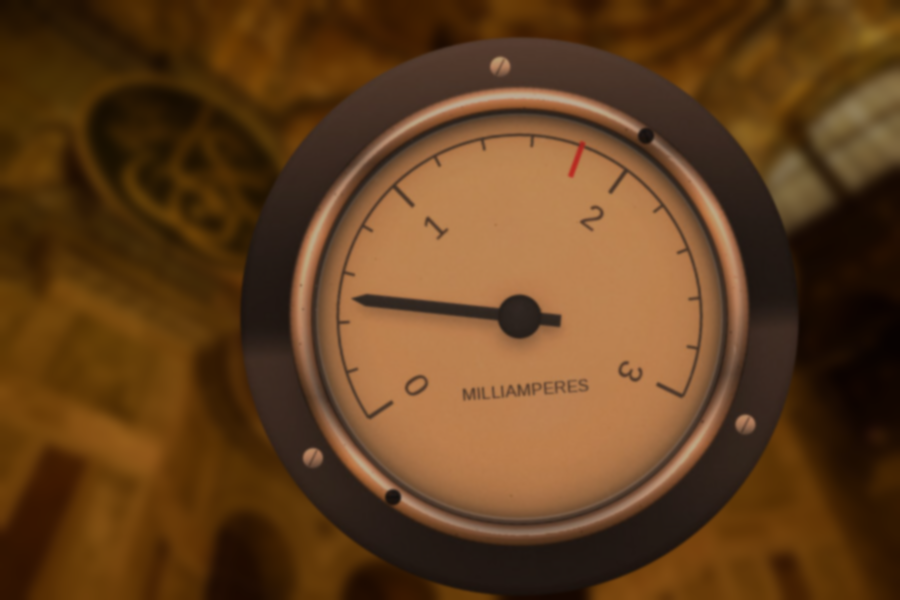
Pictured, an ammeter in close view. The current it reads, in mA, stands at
0.5 mA
